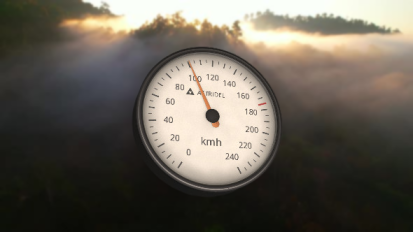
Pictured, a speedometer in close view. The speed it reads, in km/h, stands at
100 km/h
